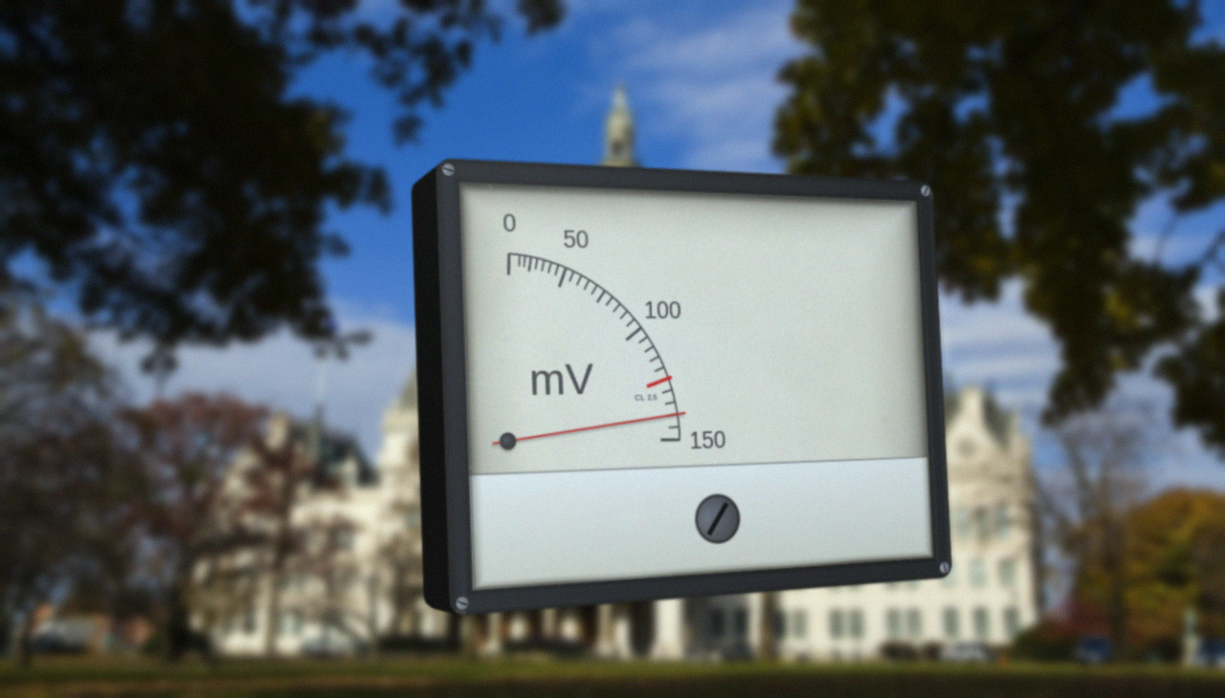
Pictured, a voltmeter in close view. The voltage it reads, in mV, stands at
140 mV
